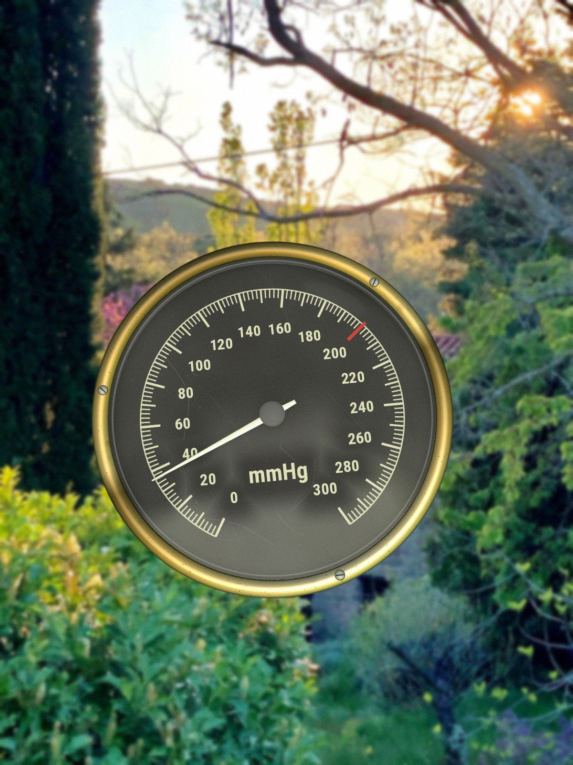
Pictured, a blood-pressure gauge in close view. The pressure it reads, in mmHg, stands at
36 mmHg
